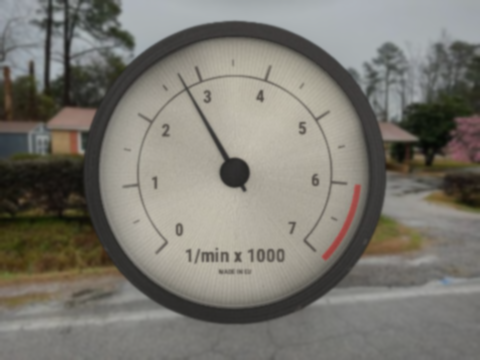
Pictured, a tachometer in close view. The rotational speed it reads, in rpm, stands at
2750 rpm
